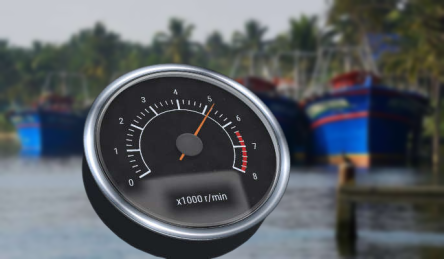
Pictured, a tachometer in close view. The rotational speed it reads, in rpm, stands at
5200 rpm
